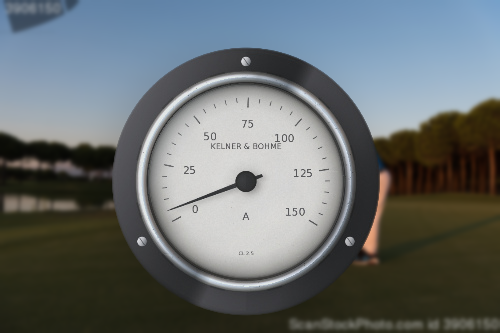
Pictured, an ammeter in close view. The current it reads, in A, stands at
5 A
